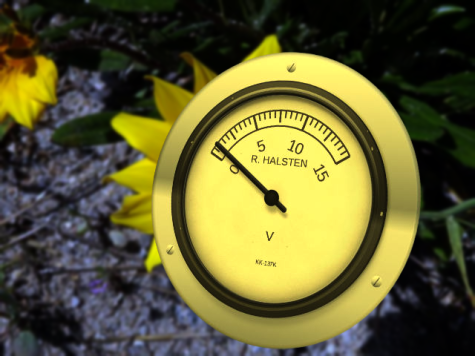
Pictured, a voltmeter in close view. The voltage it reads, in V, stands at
1 V
